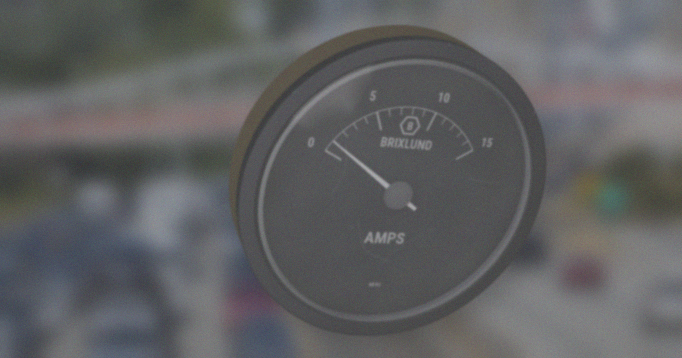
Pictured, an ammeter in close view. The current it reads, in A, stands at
1 A
